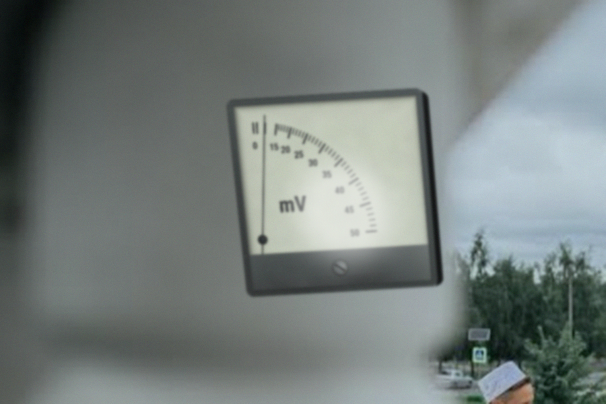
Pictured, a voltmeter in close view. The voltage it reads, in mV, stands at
10 mV
